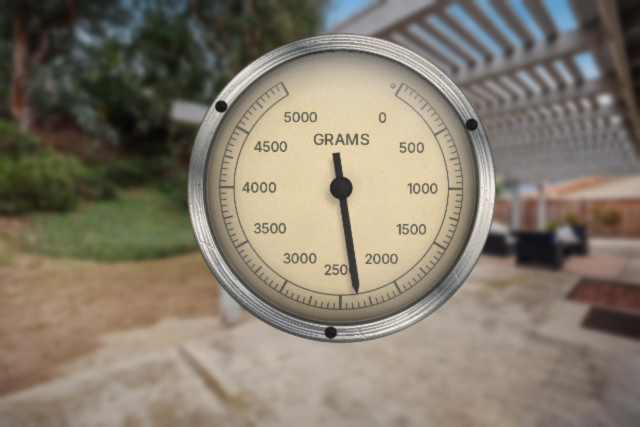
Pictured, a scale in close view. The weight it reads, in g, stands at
2350 g
